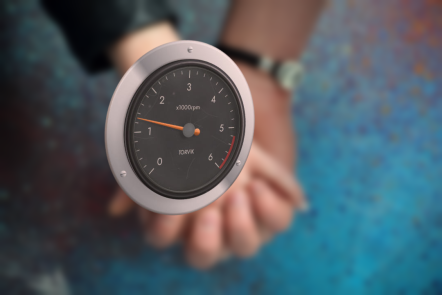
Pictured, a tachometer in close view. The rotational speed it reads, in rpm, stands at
1300 rpm
